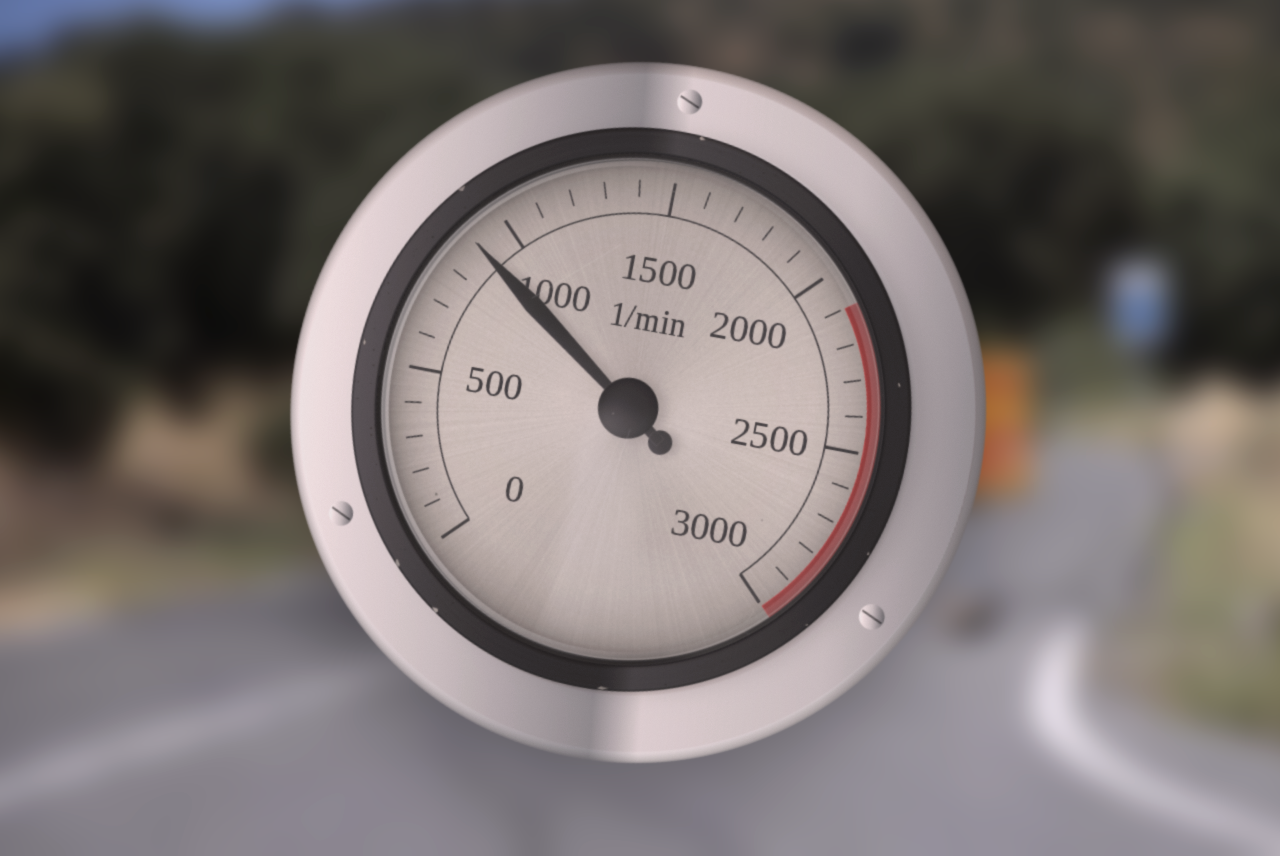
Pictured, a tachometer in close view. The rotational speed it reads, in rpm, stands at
900 rpm
